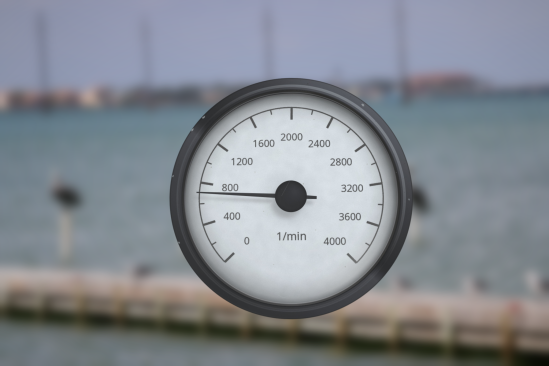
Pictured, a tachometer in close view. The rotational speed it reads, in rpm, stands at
700 rpm
